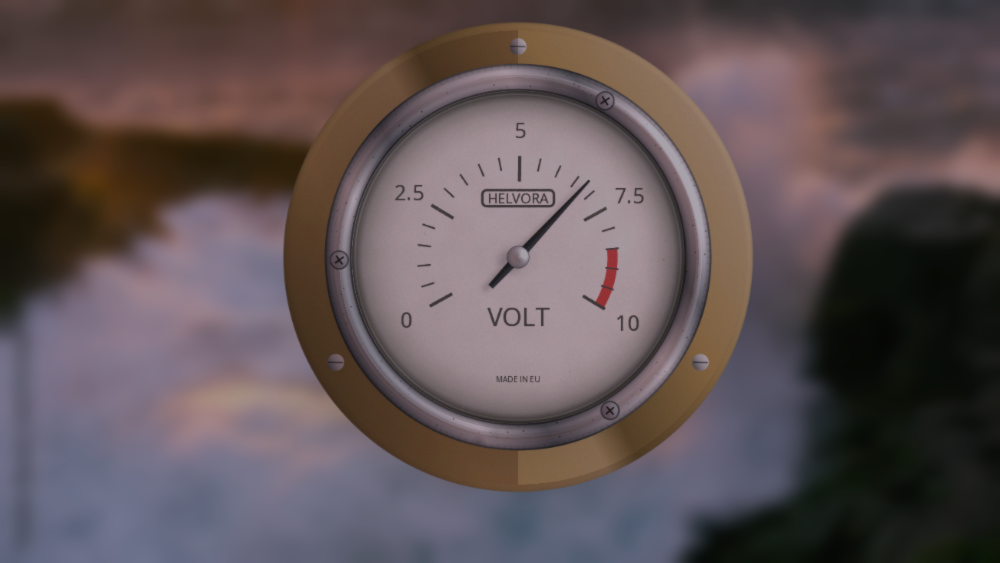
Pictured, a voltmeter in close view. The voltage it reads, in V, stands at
6.75 V
